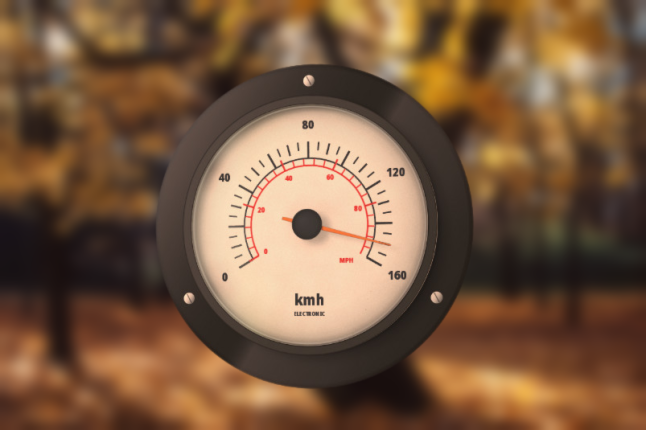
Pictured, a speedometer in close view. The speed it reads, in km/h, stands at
150 km/h
